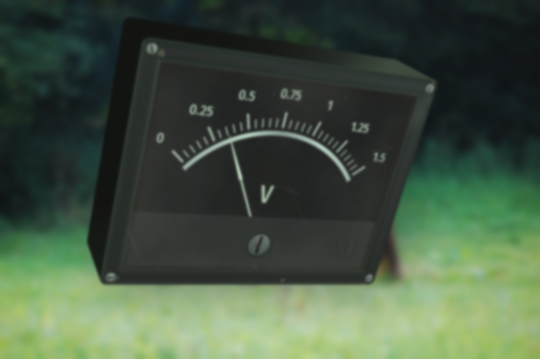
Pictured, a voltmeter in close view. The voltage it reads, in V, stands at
0.35 V
